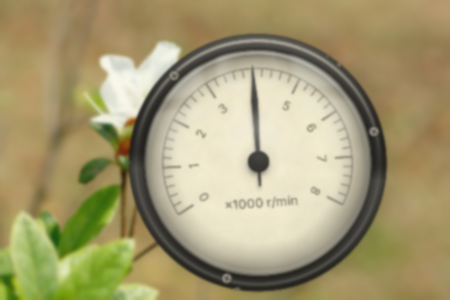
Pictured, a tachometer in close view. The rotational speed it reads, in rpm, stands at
4000 rpm
